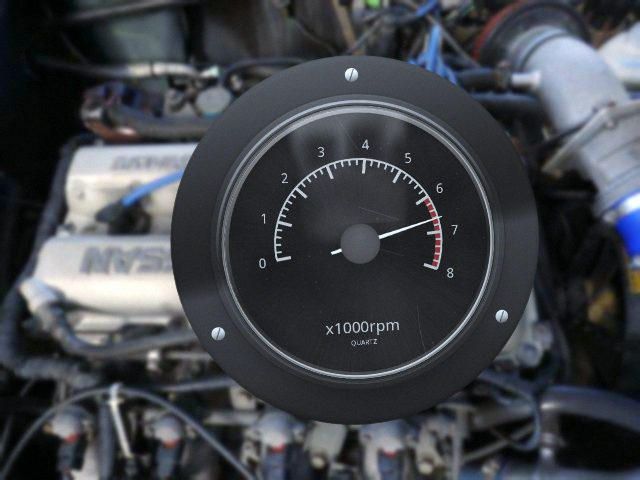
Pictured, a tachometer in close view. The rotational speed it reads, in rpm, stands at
6600 rpm
